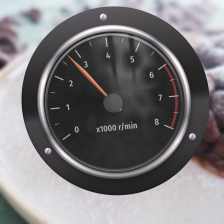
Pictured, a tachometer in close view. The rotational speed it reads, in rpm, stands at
2750 rpm
